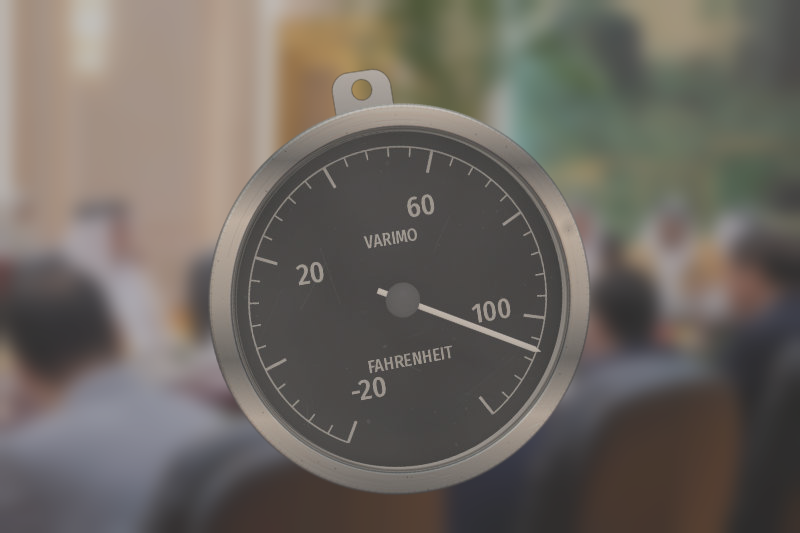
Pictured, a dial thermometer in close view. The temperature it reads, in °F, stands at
106 °F
